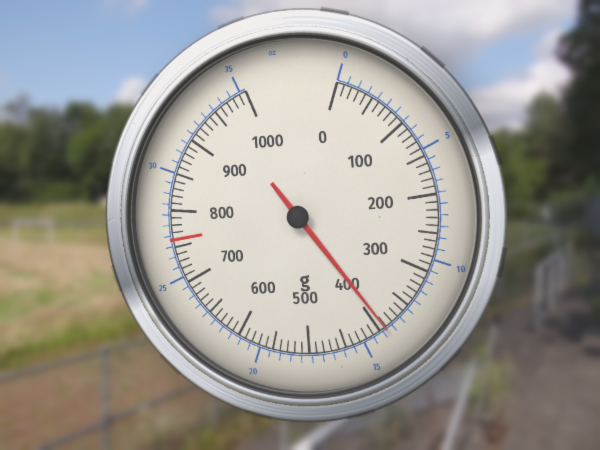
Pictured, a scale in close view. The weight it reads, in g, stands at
390 g
